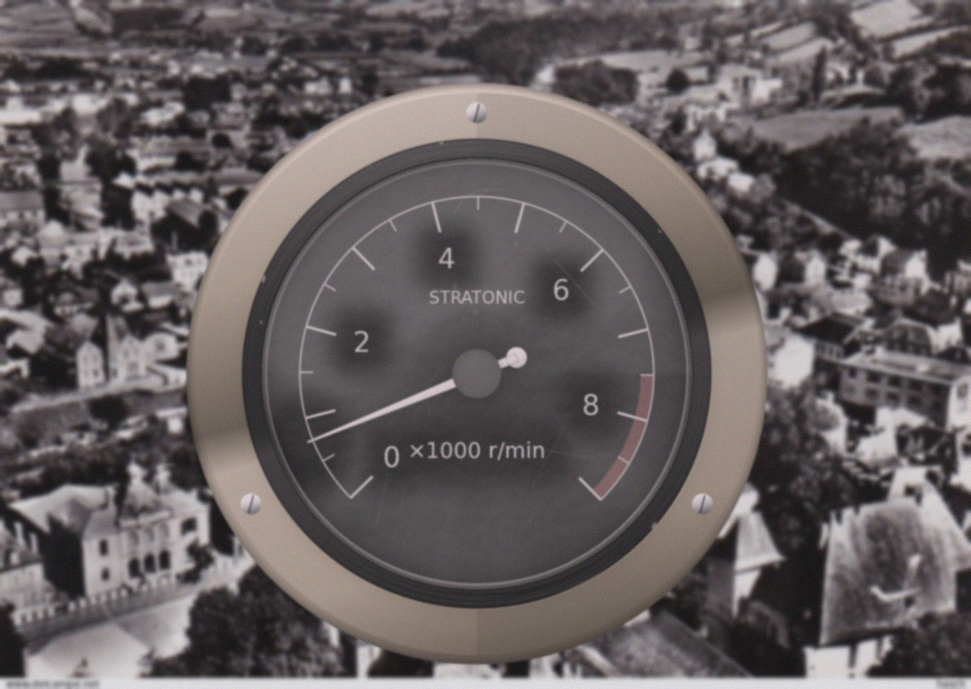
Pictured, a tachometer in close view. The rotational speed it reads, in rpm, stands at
750 rpm
